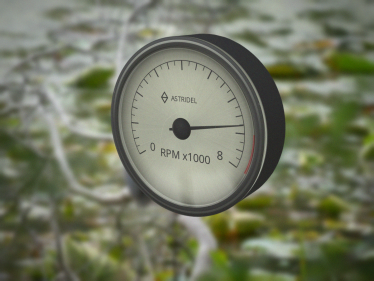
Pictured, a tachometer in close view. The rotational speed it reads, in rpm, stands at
6750 rpm
